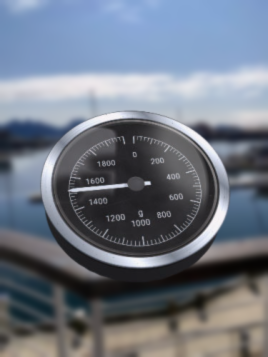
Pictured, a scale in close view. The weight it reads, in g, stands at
1500 g
